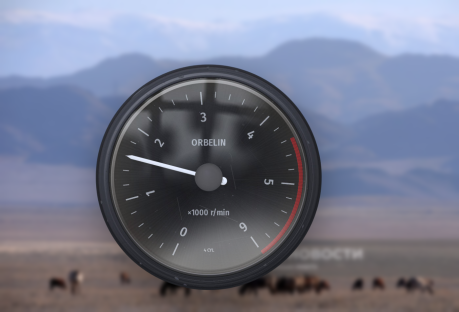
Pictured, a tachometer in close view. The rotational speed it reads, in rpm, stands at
1600 rpm
